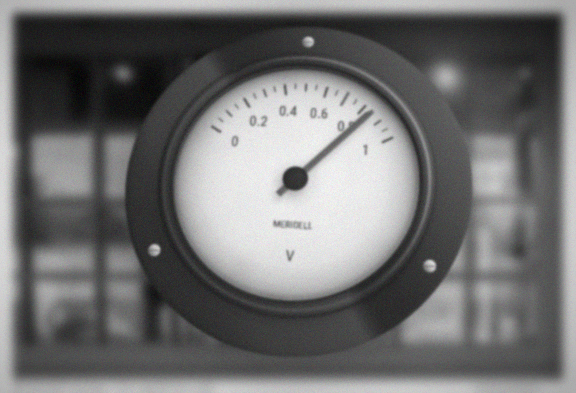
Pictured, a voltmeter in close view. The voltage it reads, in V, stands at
0.85 V
